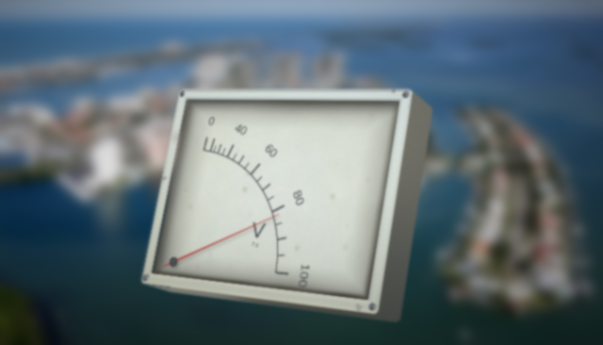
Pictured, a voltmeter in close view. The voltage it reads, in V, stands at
82.5 V
